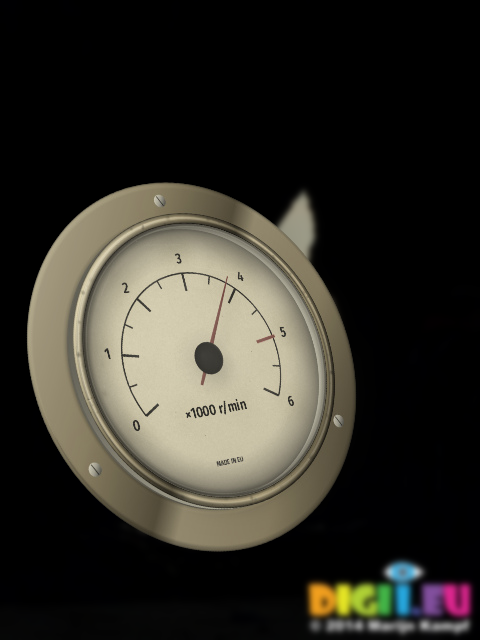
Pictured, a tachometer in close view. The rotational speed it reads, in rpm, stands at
3750 rpm
